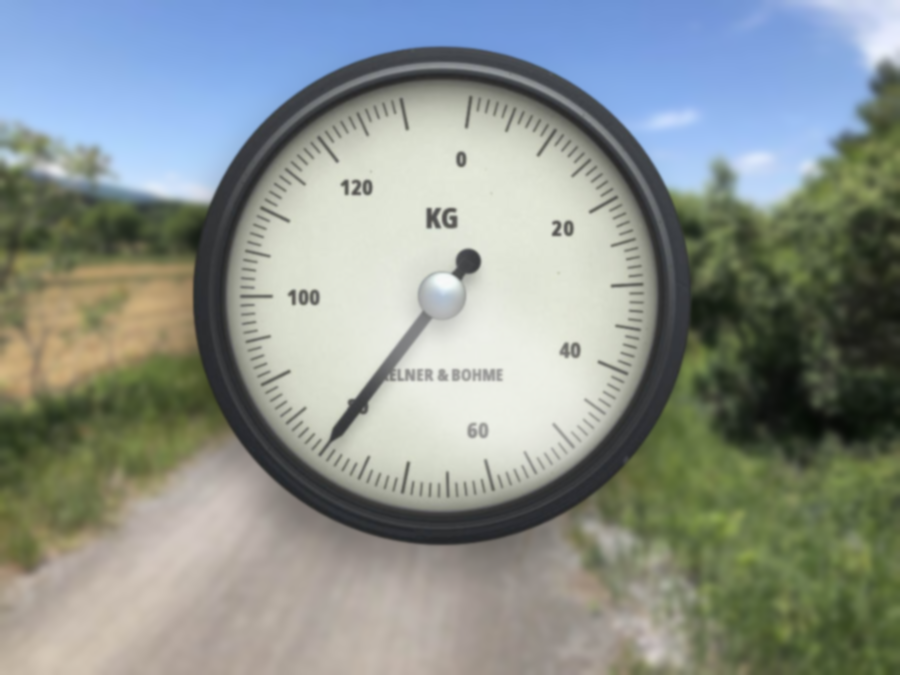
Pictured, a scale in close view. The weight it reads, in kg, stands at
80 kg
